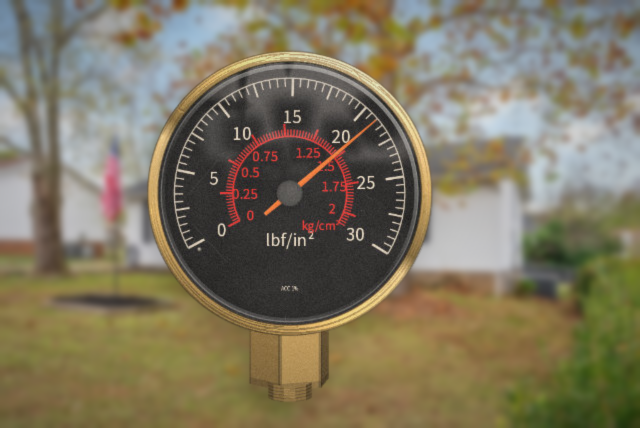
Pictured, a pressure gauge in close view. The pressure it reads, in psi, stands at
21 psi
